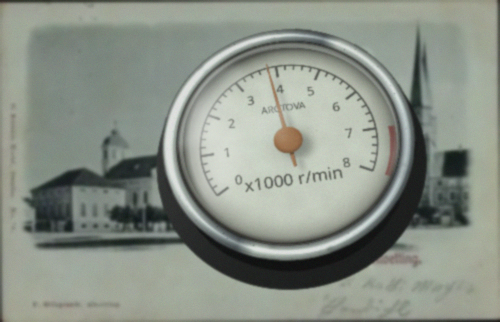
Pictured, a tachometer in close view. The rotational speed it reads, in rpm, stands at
3800 rpm
